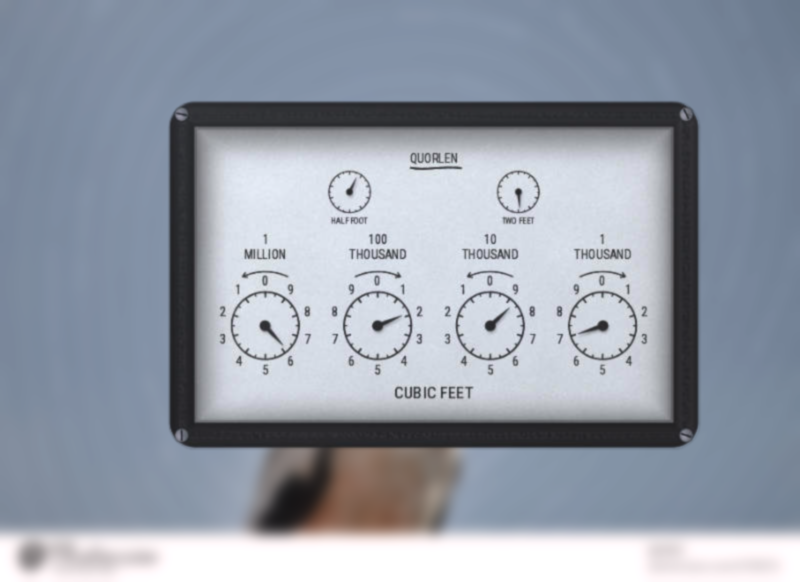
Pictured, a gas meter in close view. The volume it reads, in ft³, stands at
618700 ft³
